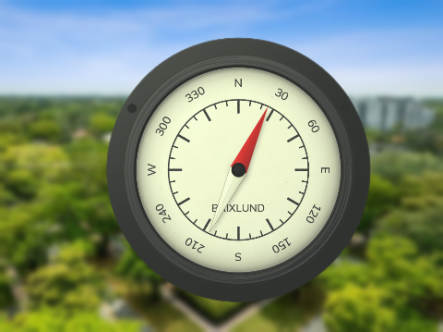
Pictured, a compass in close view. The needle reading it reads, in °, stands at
25 °
